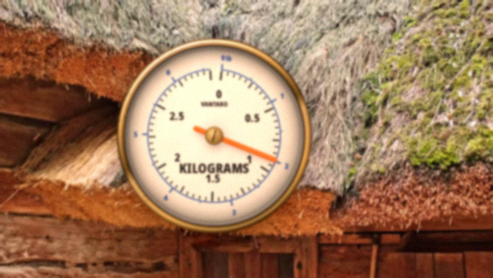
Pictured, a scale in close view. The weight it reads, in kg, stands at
0.9 kg
